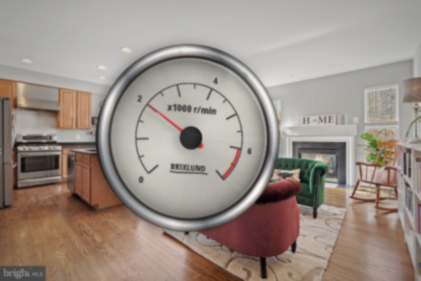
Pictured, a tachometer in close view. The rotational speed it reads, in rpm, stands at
2000 rpm
